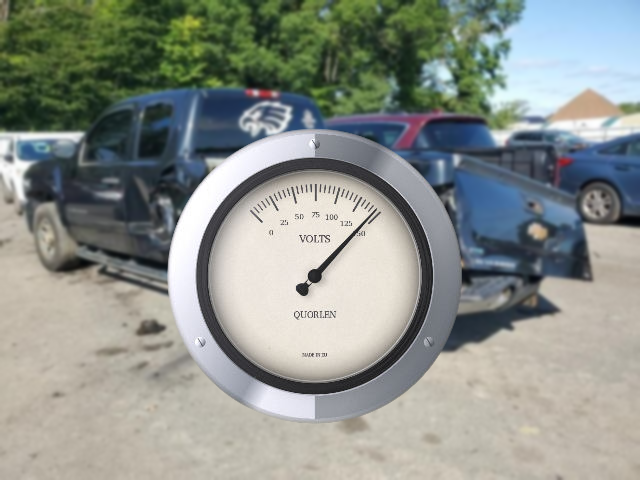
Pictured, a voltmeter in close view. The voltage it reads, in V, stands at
145 V
